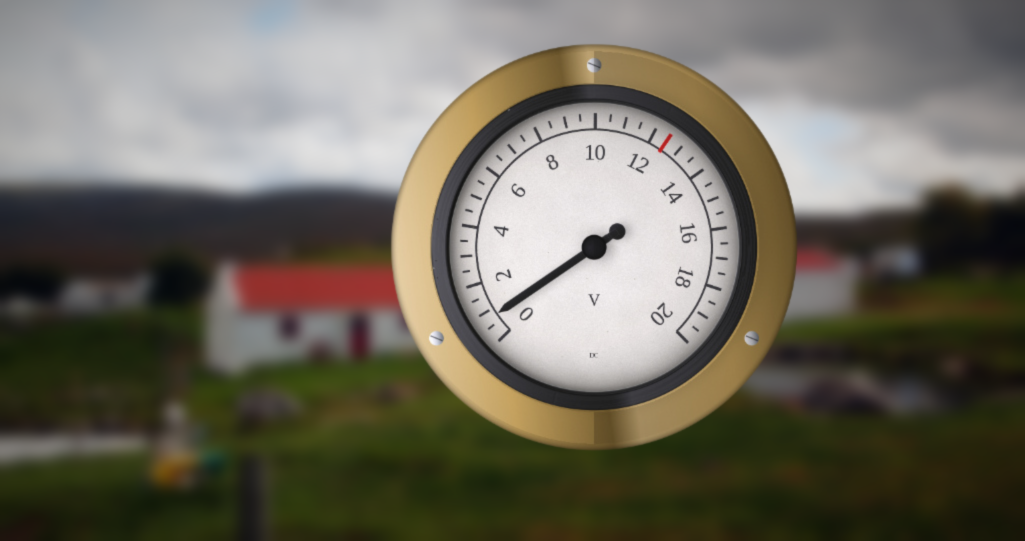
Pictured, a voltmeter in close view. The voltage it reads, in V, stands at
0.75 V
